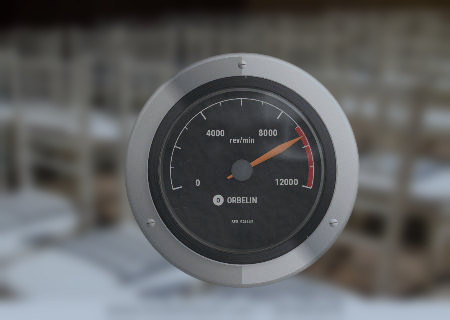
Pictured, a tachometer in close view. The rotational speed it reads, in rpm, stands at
9500 rpm
